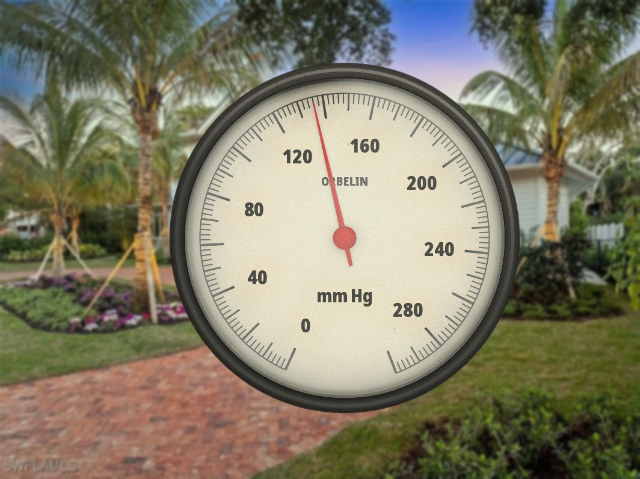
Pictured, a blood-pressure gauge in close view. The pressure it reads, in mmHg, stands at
136 mmHg
